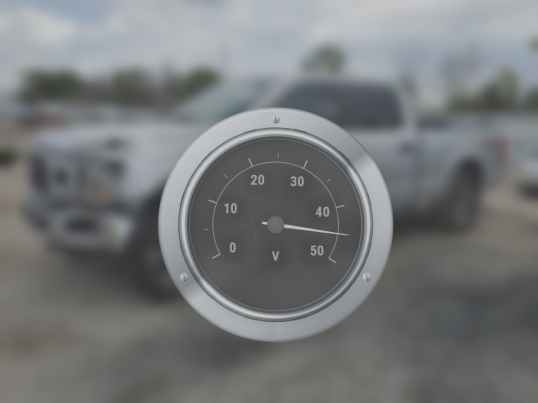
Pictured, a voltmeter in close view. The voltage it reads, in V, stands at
45 V
